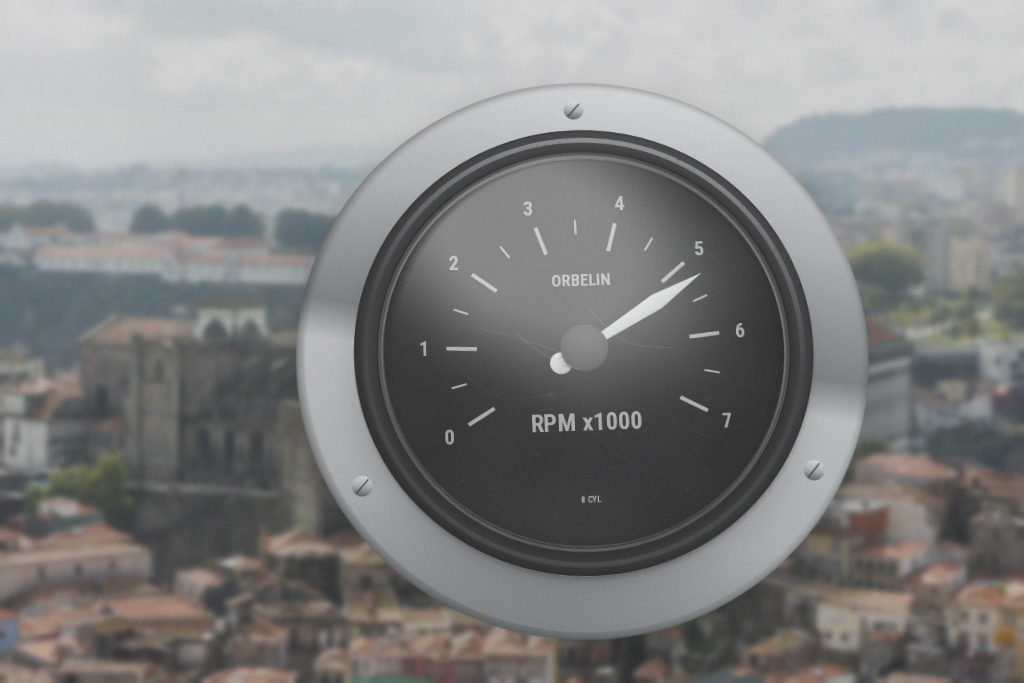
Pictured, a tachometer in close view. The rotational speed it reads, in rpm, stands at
5250 rpm
